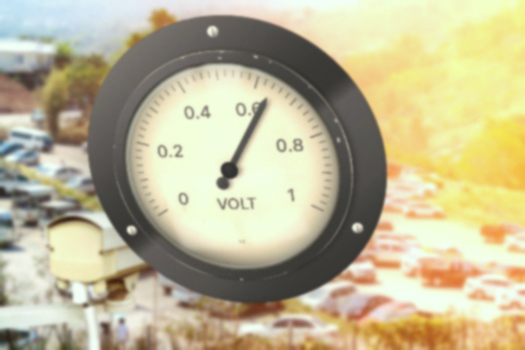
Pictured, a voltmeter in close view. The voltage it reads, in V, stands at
0.64 V
